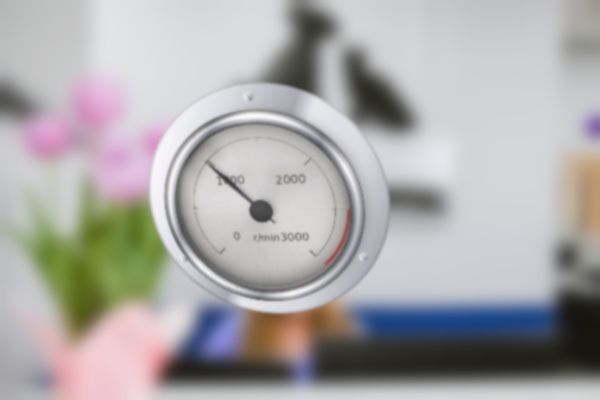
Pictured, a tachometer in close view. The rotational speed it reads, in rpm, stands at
1000 rpm
